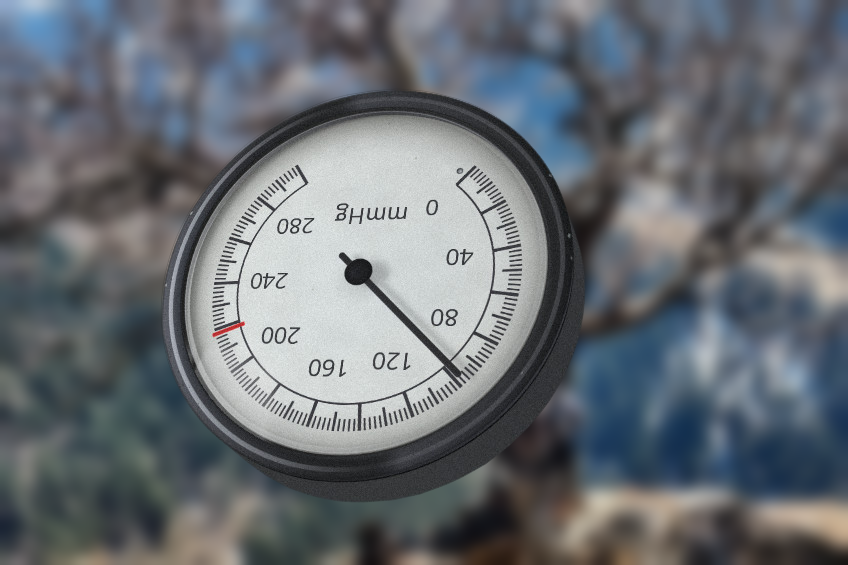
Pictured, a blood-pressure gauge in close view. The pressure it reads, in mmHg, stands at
98 mmHg
